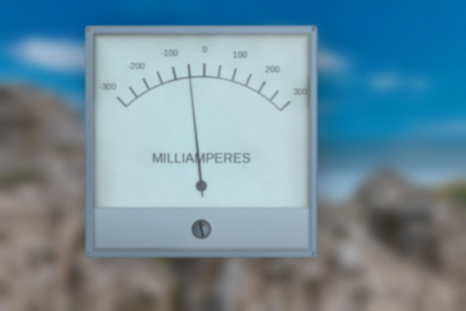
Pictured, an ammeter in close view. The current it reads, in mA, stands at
-50 mA
